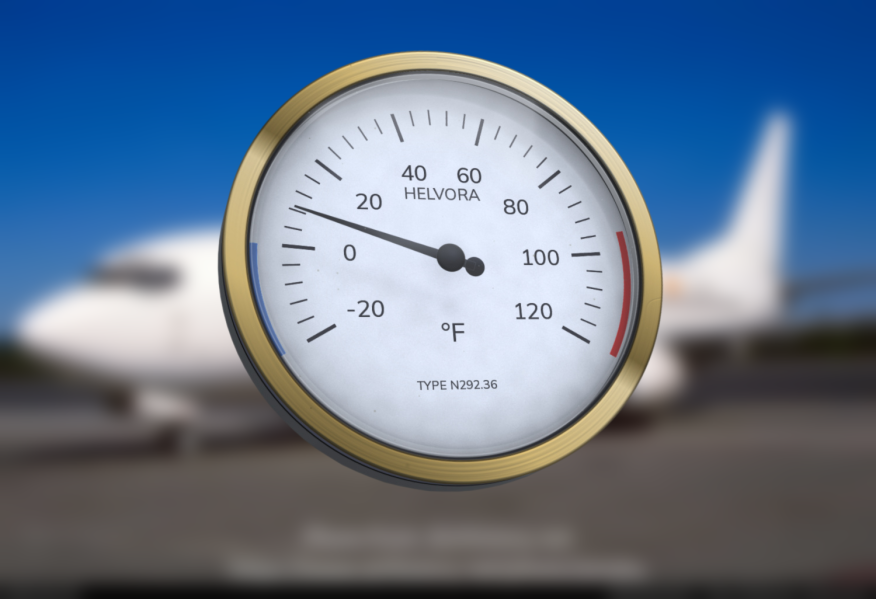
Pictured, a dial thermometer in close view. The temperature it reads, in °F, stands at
8 °F
